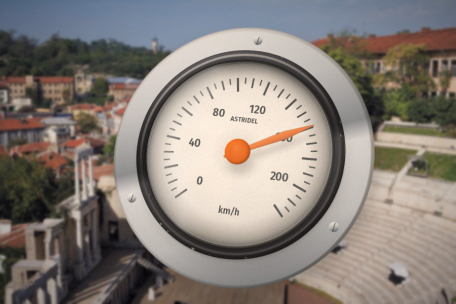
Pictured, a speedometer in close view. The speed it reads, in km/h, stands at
160 km/h
